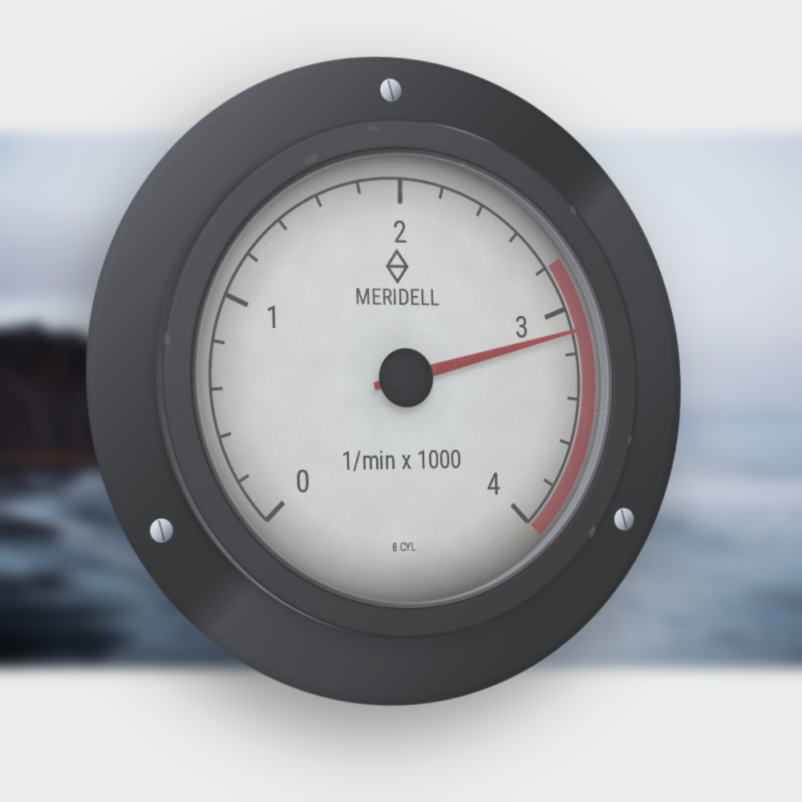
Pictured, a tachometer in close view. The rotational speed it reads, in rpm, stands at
3100 rpm
